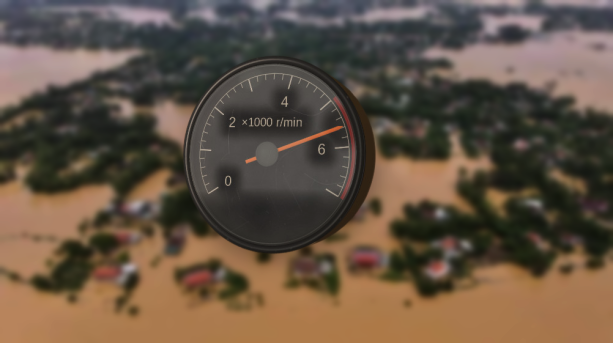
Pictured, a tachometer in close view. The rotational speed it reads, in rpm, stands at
5600 rpm
